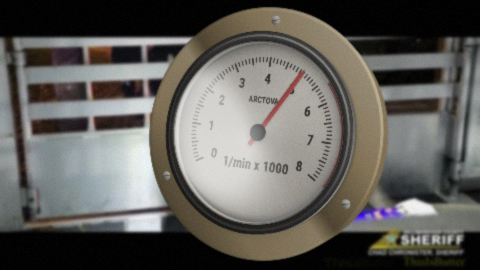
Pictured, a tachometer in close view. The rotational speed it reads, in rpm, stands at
5000 rpm
